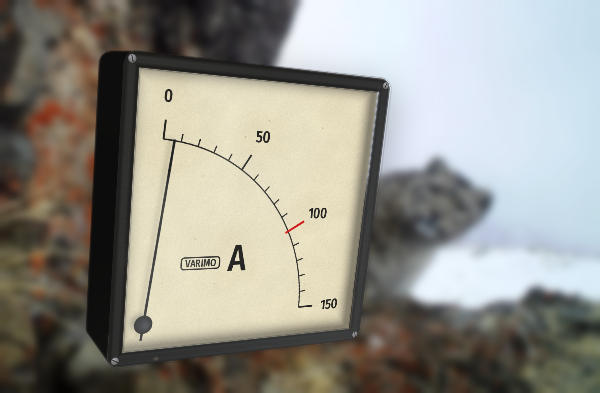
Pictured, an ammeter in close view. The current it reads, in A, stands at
5 A
